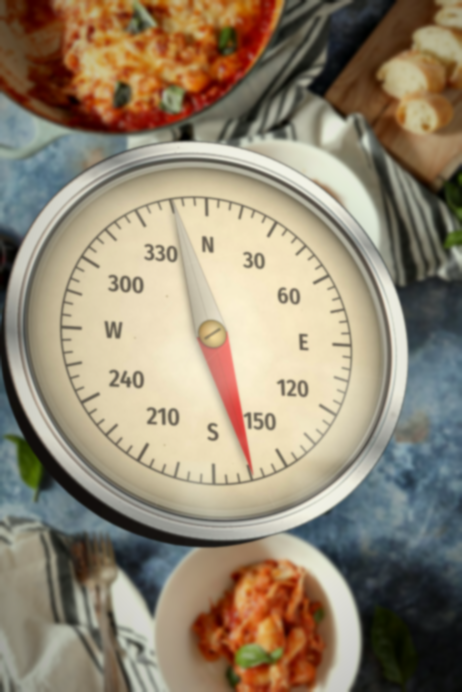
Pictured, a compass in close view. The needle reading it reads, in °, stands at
165 °
